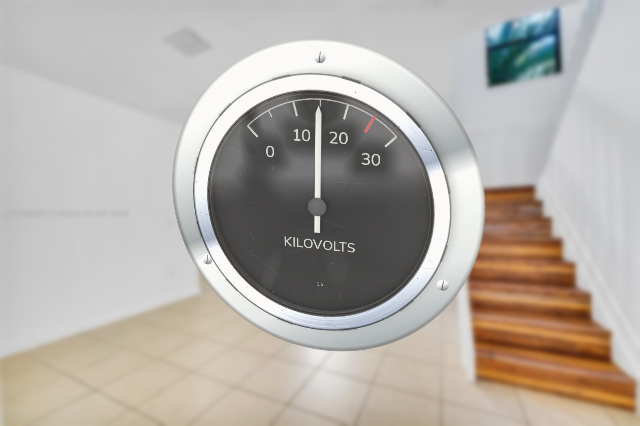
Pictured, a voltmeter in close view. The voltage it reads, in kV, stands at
15 kV
